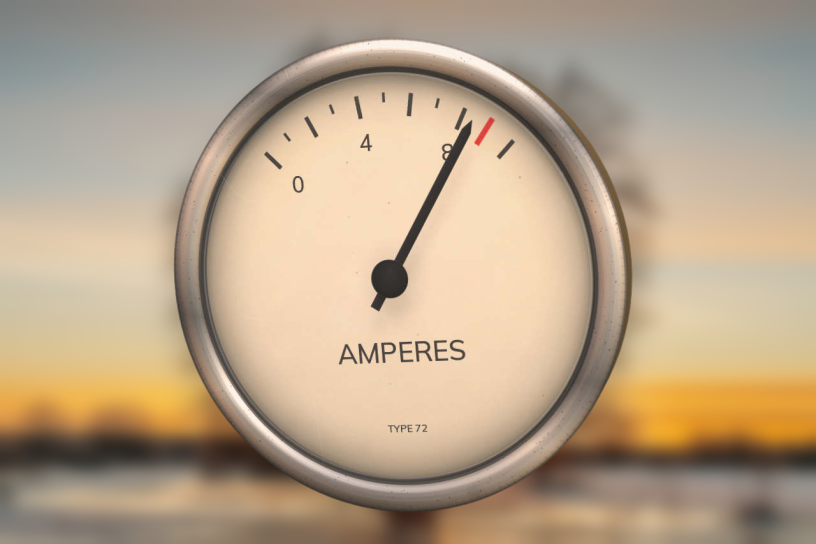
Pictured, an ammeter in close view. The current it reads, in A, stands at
8.5 A
